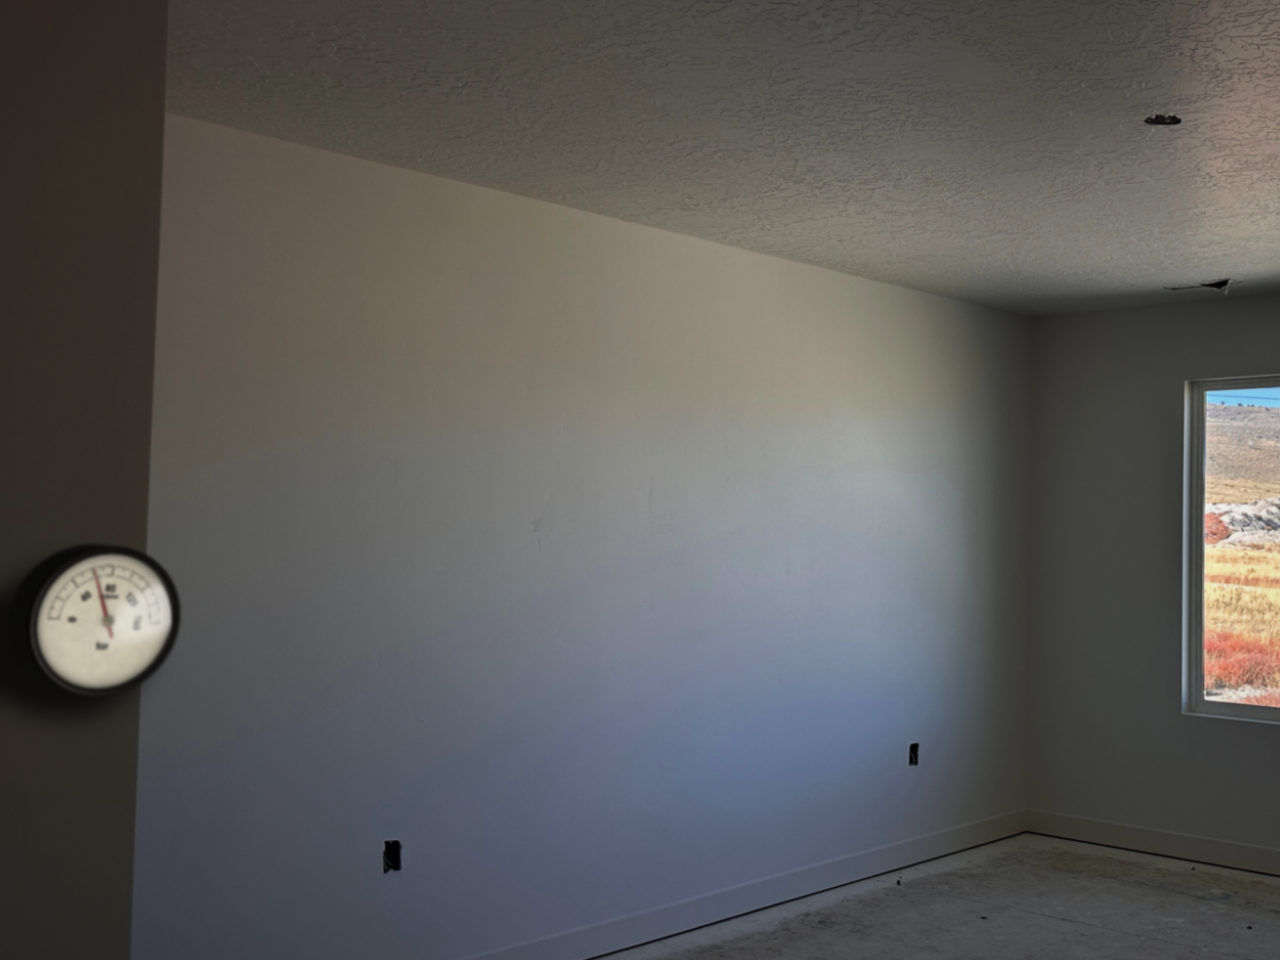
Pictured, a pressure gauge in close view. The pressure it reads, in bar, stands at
60 bar
